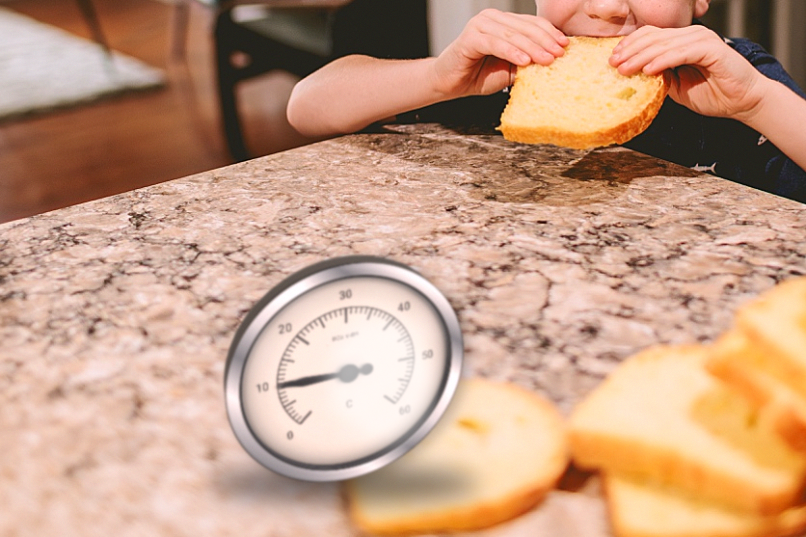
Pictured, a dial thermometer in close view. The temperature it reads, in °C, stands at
10 °C
